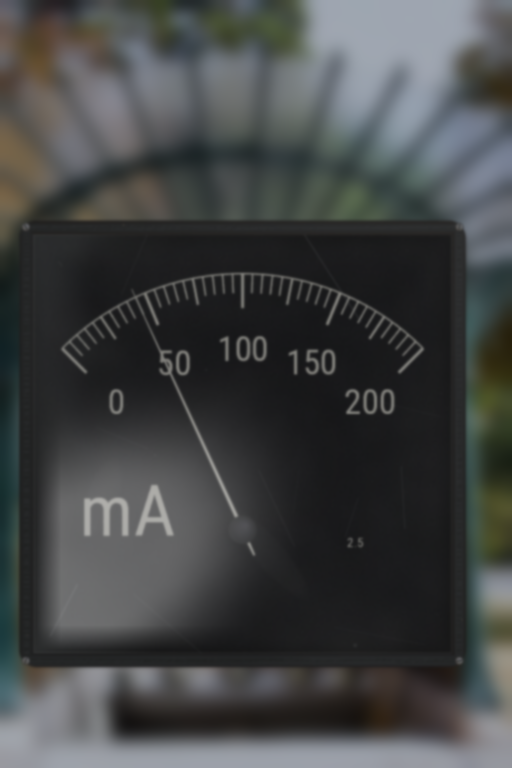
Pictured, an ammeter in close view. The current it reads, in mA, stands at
45 mA
